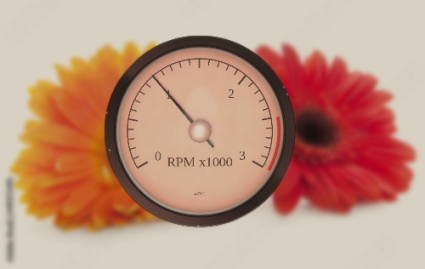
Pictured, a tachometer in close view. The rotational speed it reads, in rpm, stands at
1000 rpm
